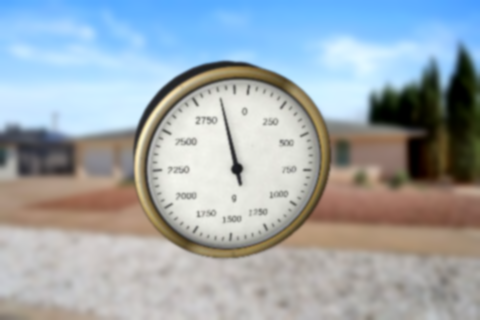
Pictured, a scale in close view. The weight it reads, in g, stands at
2900 g
